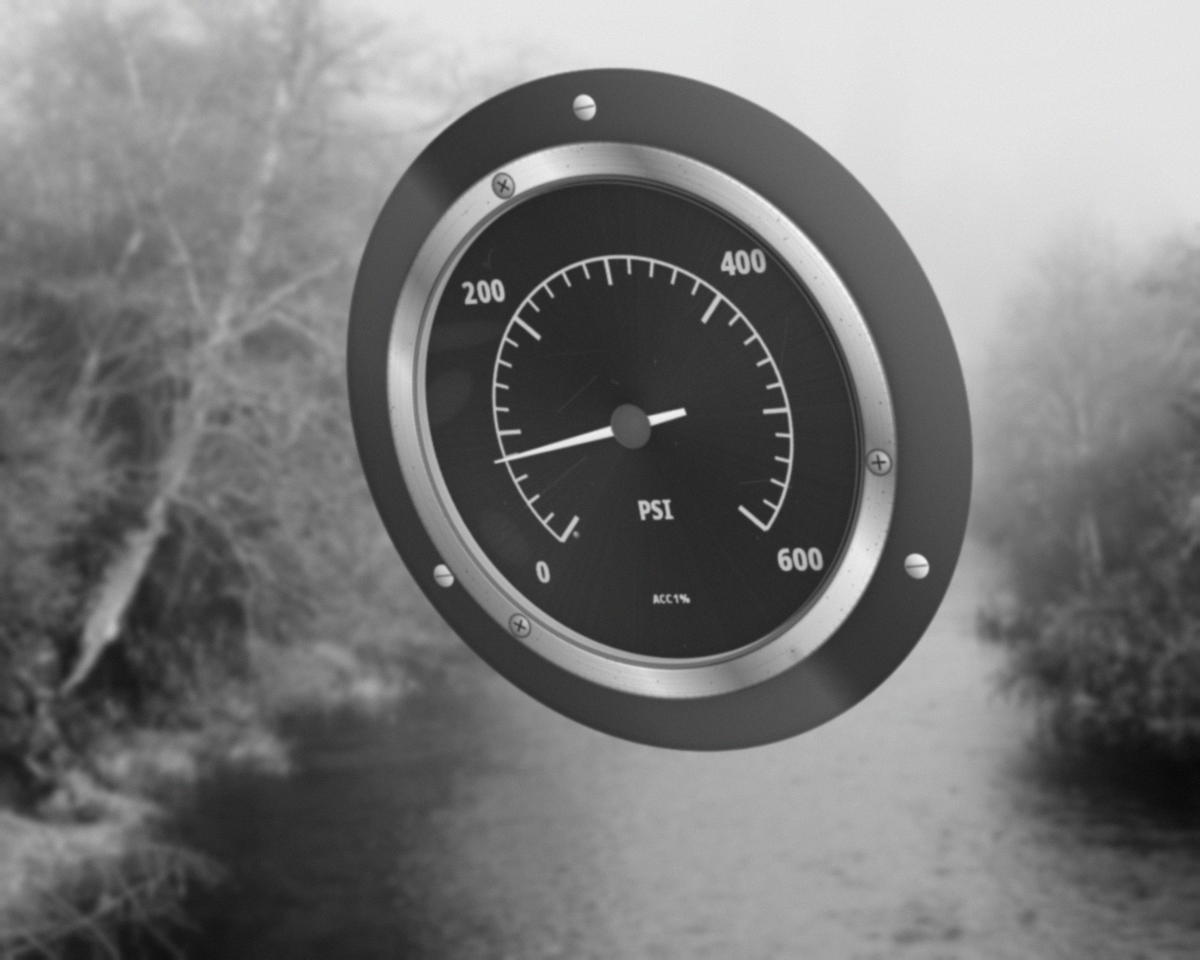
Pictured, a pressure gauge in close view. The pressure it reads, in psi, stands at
80 psi
